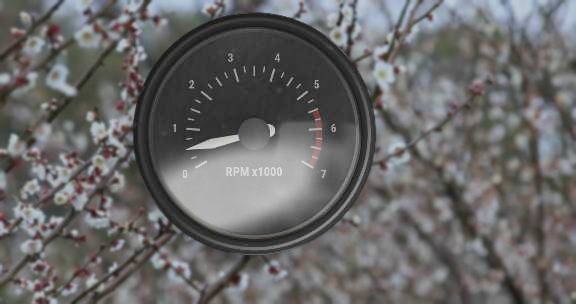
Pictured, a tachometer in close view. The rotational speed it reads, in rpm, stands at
500 rpm
